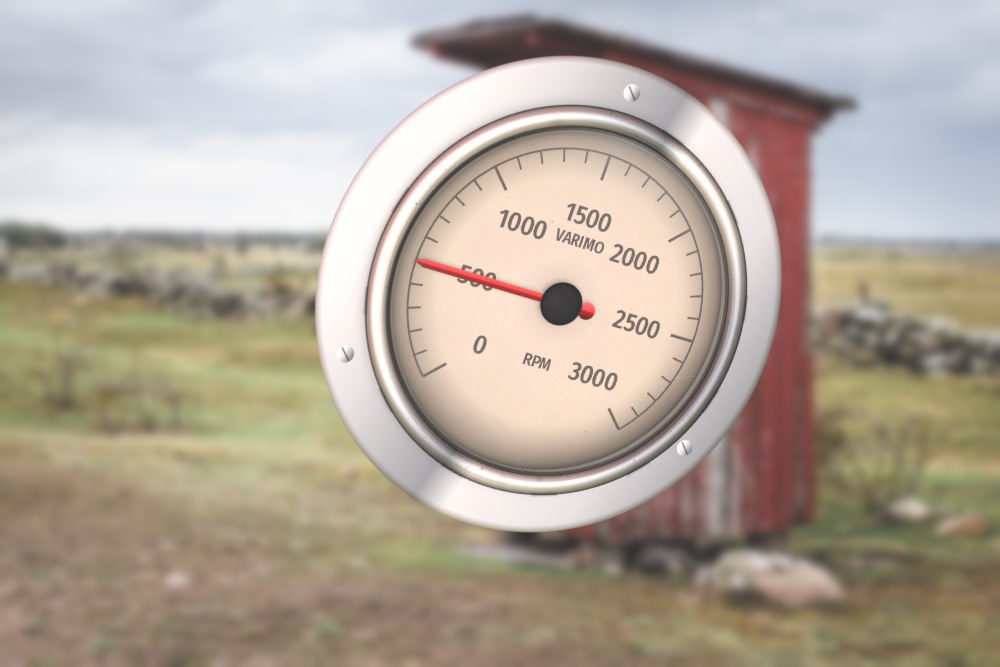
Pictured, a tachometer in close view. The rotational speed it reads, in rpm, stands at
500 rpm
